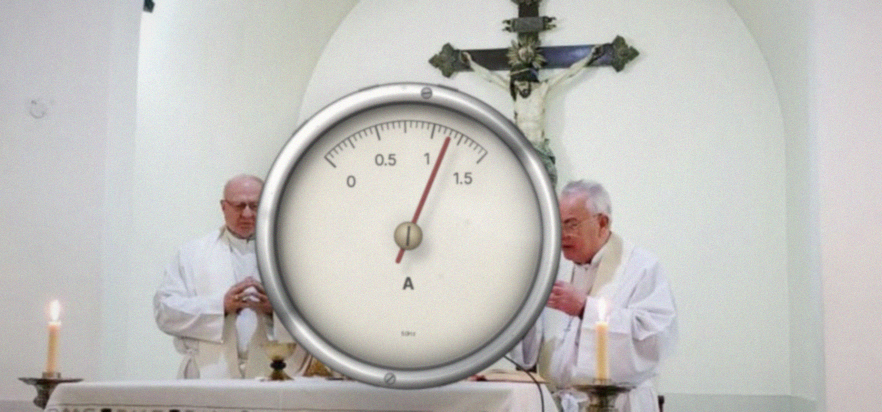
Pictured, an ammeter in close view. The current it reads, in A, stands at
1.15 A
